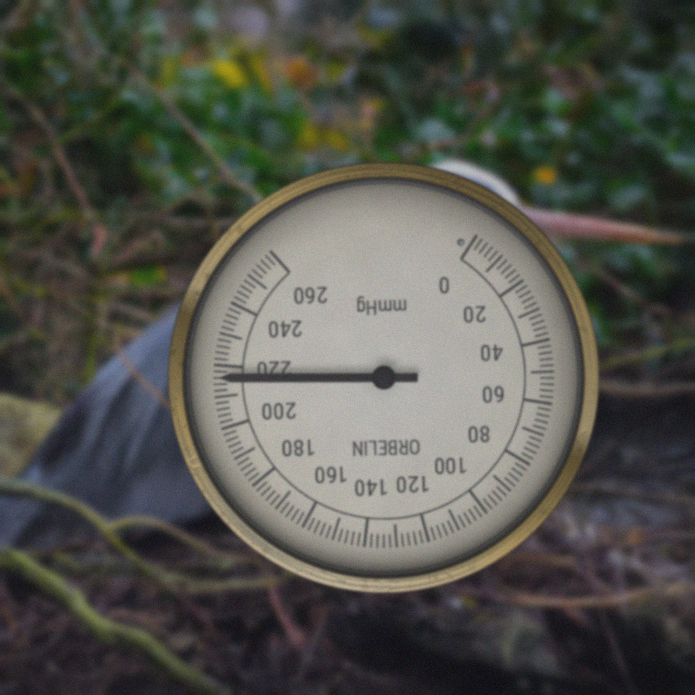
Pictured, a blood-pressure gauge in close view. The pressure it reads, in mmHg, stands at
216 mmHg
